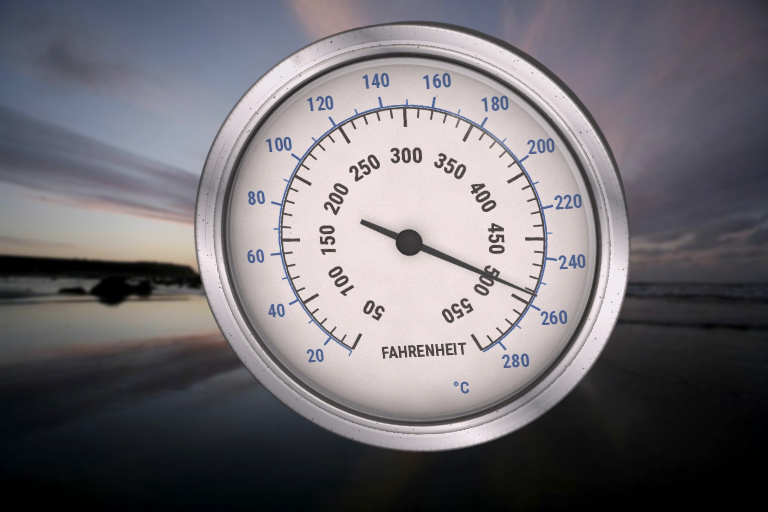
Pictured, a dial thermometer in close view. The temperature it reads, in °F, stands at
490 °F
